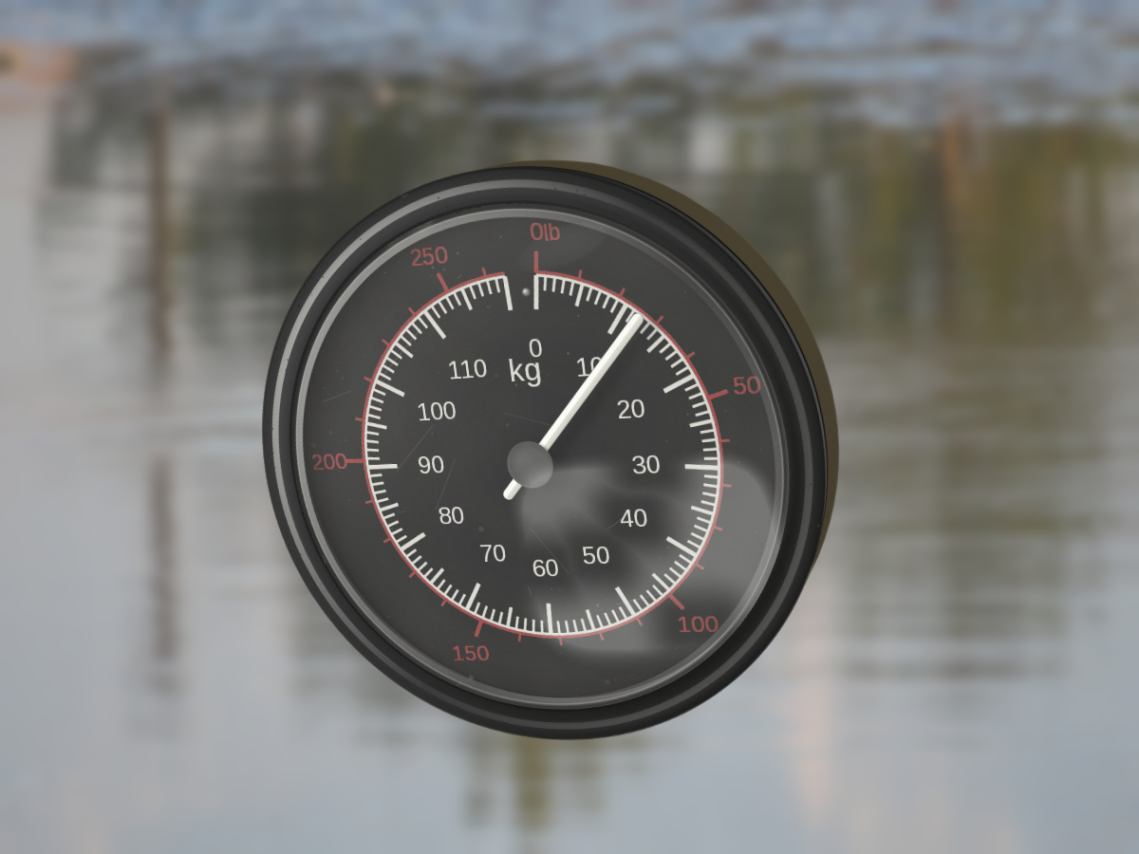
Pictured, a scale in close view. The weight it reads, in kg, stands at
12 kg
